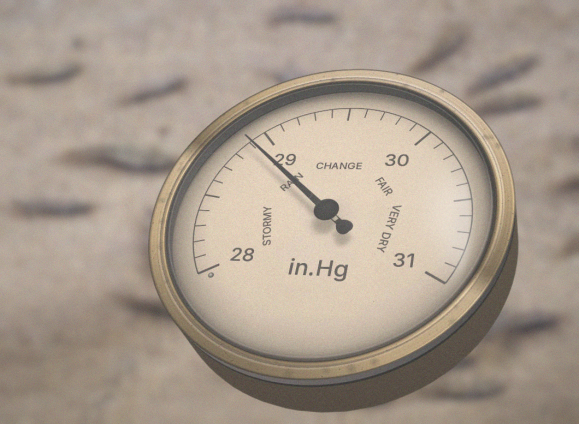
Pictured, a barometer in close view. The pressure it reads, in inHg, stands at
28.9 inHg
